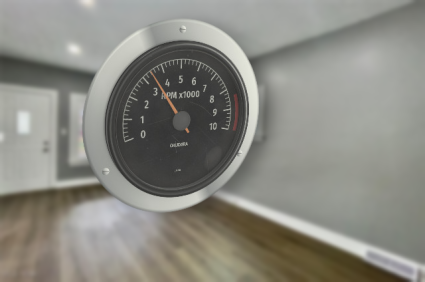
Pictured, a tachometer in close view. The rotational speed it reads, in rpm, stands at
3400 rpm
